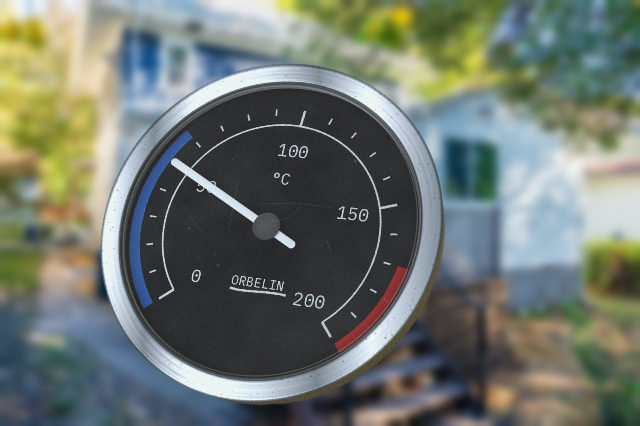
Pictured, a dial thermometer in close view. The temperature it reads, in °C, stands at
50 °C
